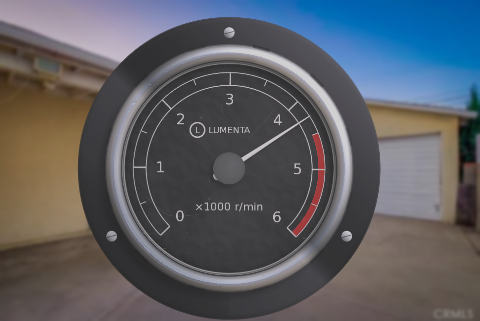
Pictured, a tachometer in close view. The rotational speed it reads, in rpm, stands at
4250 rpm
